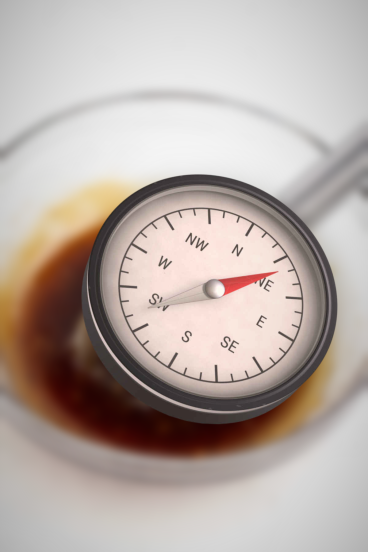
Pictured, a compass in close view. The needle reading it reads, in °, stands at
40 °
